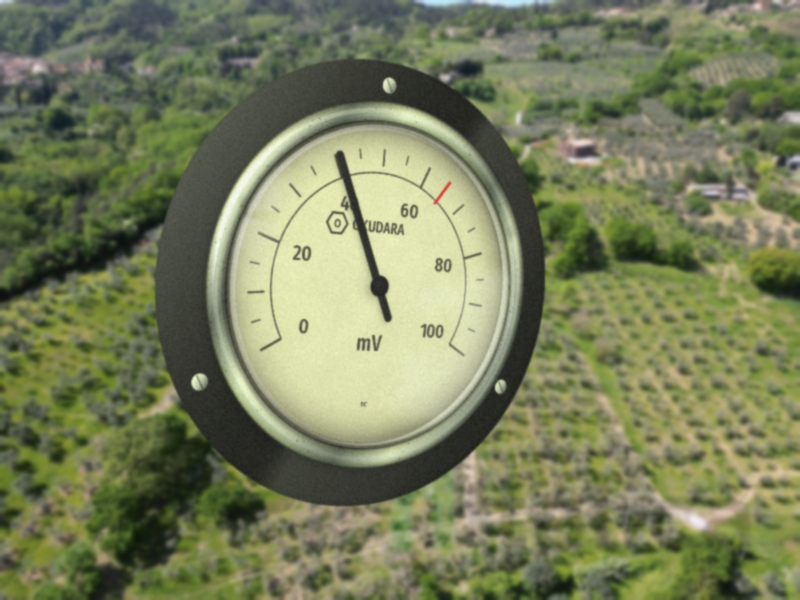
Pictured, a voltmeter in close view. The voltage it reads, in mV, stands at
40 mV
